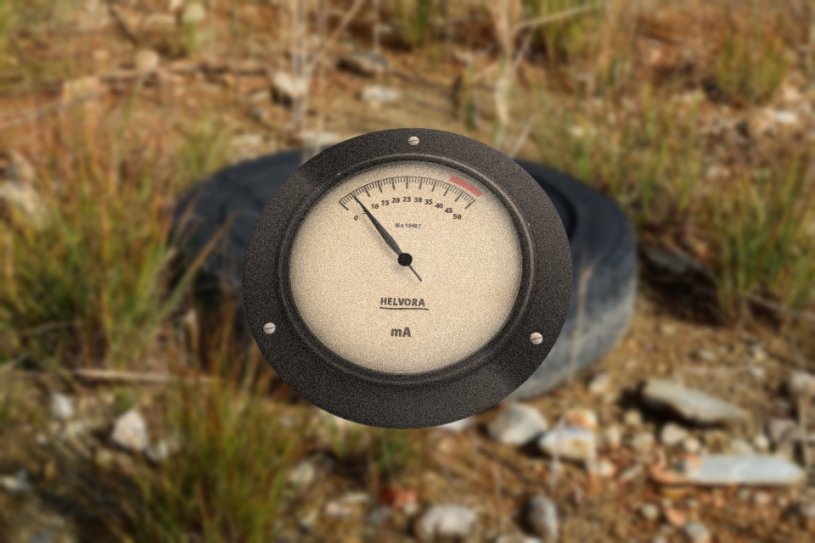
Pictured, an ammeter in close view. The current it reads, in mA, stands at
5 mA
